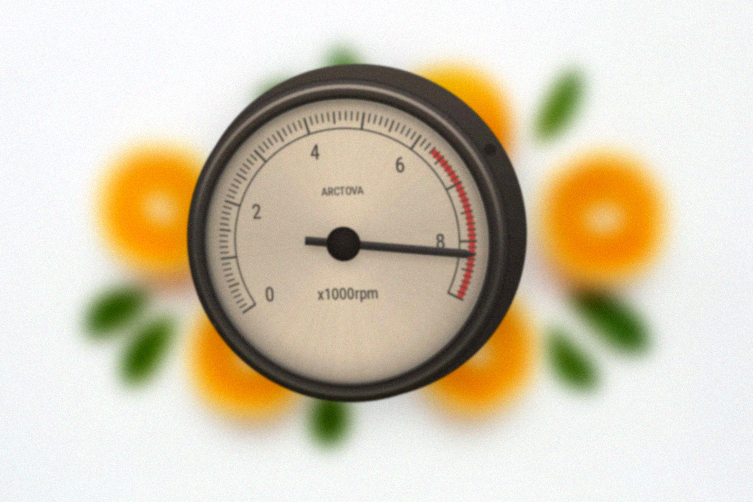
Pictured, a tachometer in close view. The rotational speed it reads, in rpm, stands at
8200 rpm
